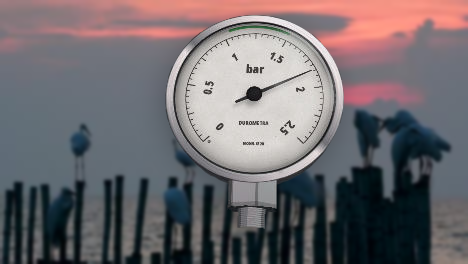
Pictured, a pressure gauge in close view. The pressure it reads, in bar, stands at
1.85 bar
